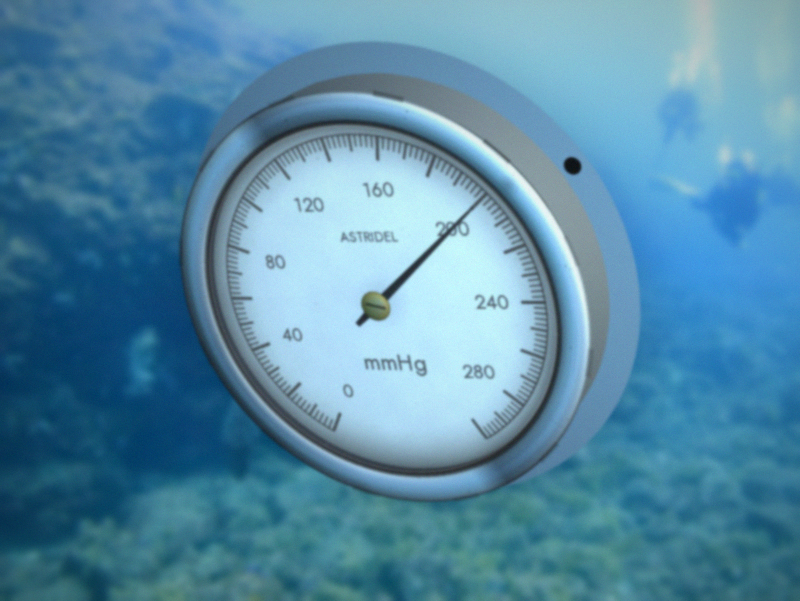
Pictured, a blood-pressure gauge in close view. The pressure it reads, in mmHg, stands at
200 mmHg
